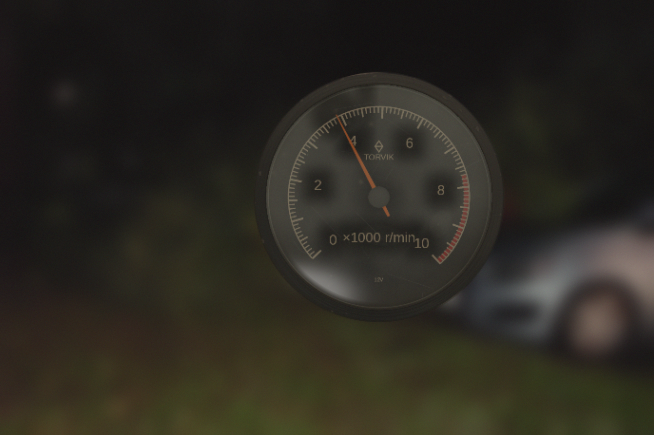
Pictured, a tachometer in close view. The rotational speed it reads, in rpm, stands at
3900 rpm
